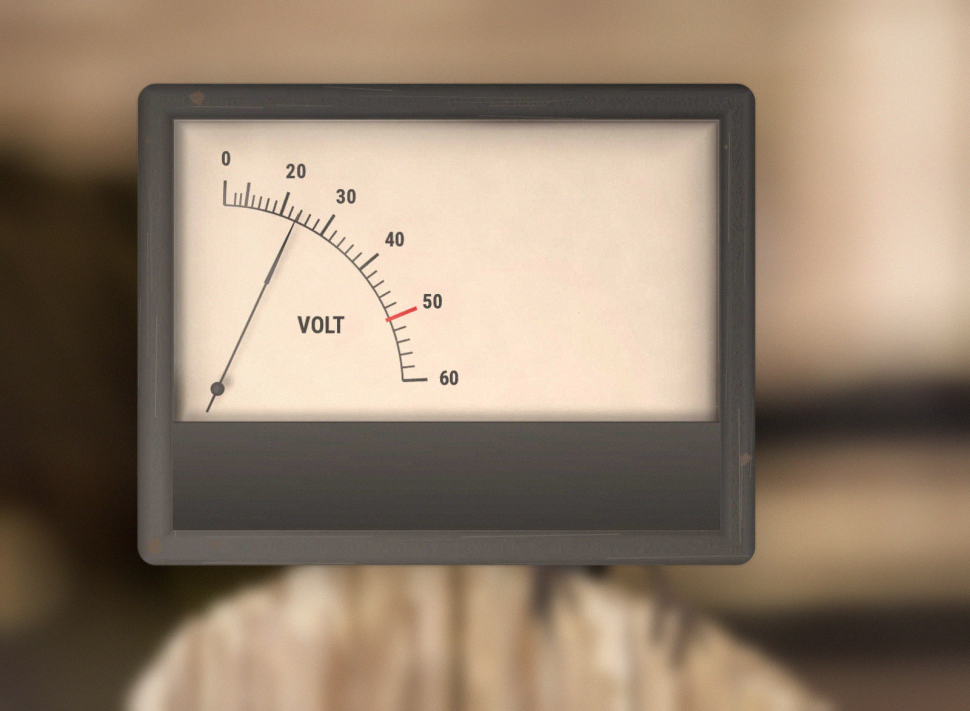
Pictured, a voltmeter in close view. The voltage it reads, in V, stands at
24 V
